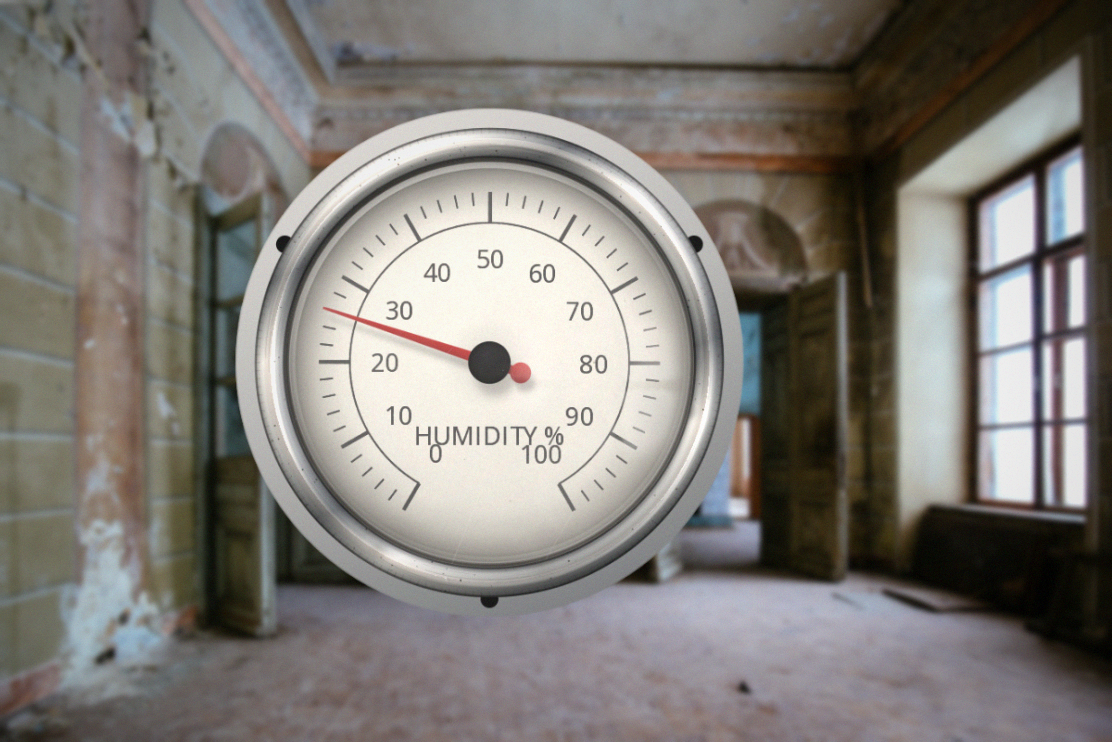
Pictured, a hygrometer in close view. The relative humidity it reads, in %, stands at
26 %
